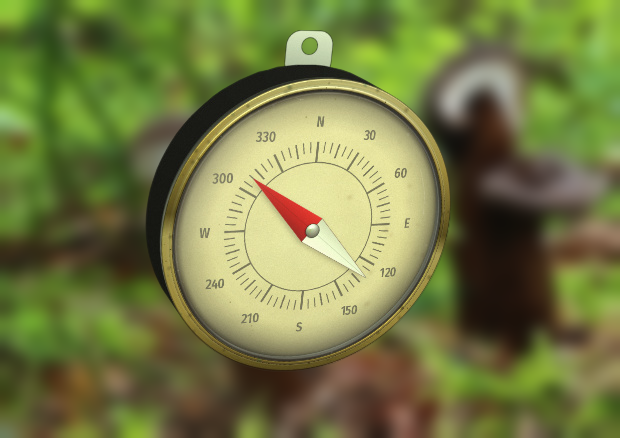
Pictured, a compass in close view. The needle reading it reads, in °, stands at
310 °
